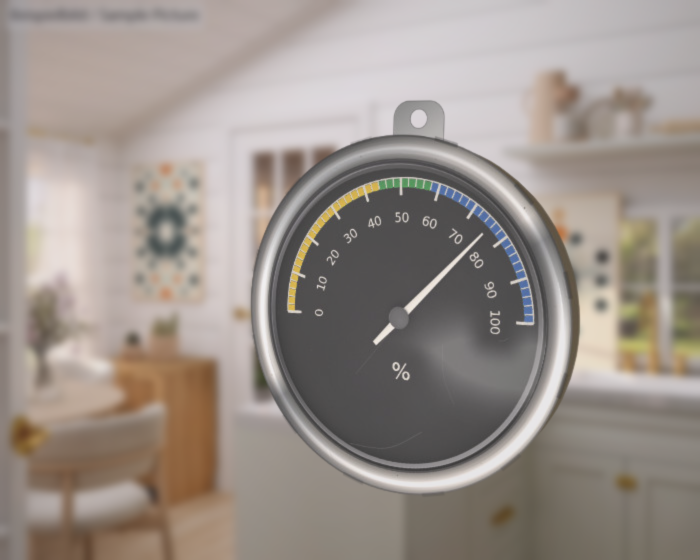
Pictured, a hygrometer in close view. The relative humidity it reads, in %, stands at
76 %
